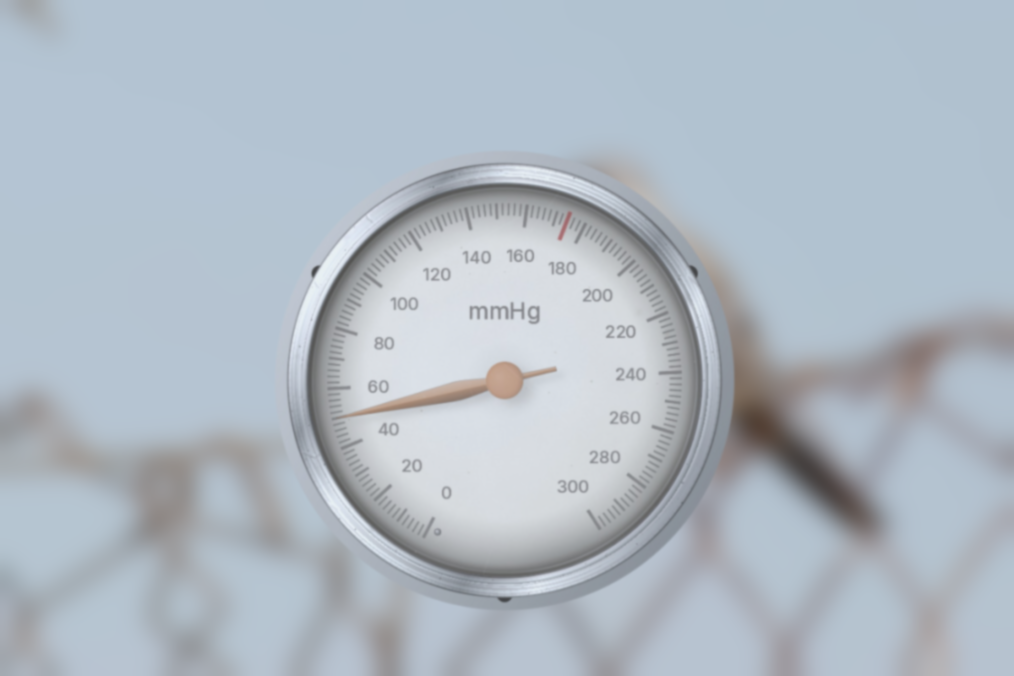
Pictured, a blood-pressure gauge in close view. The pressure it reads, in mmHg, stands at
50 mmHg
